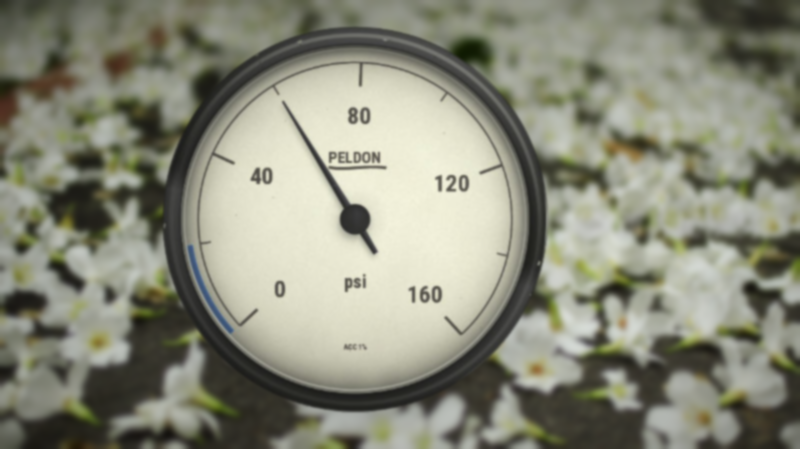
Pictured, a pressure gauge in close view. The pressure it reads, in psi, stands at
60 psi
